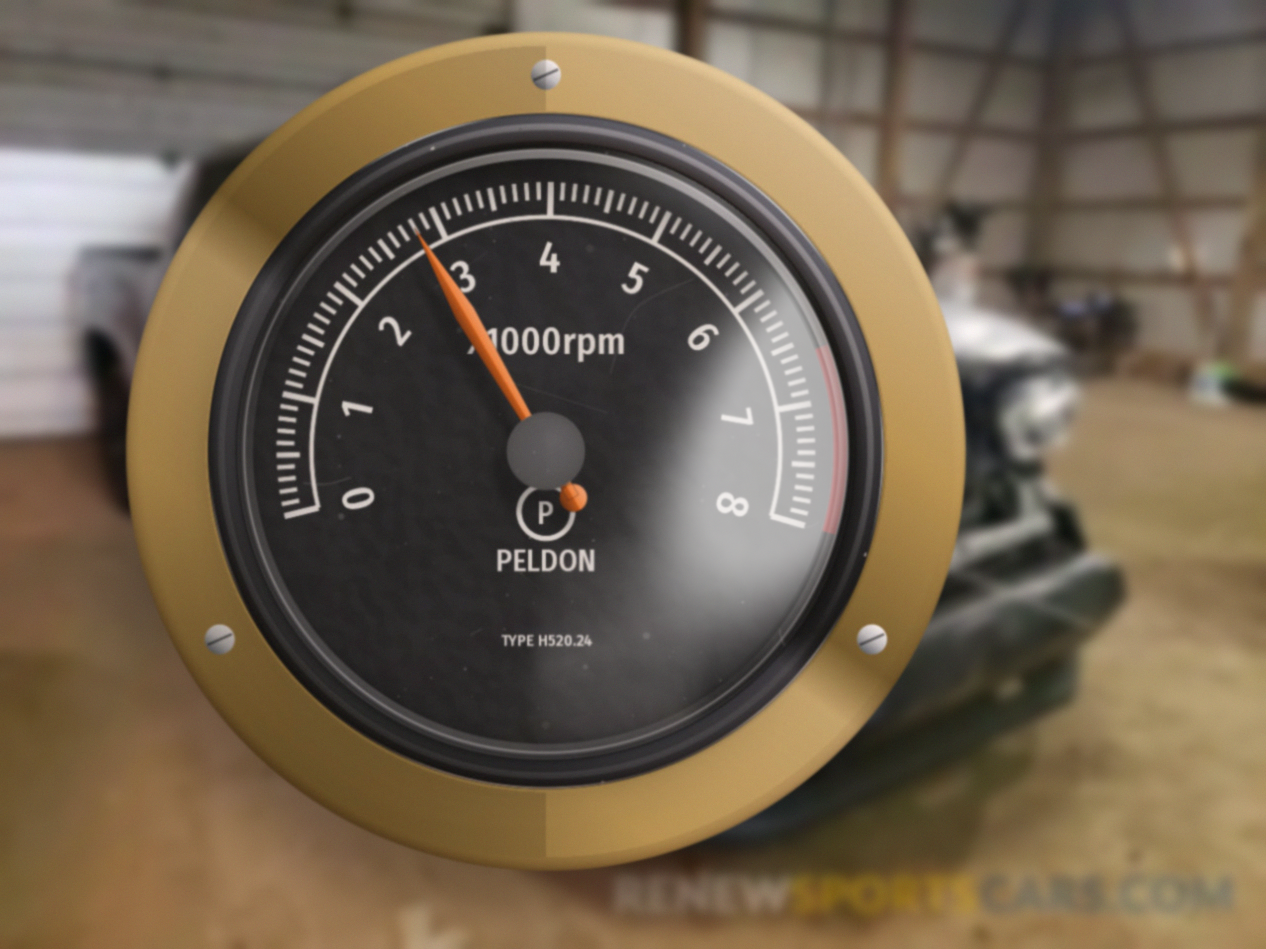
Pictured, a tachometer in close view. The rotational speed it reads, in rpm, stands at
2800 rpm
